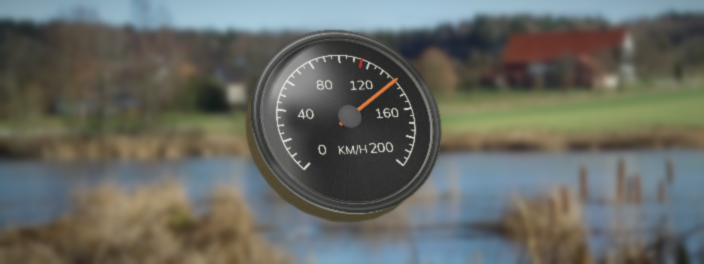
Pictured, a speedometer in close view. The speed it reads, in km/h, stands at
140 km/h
